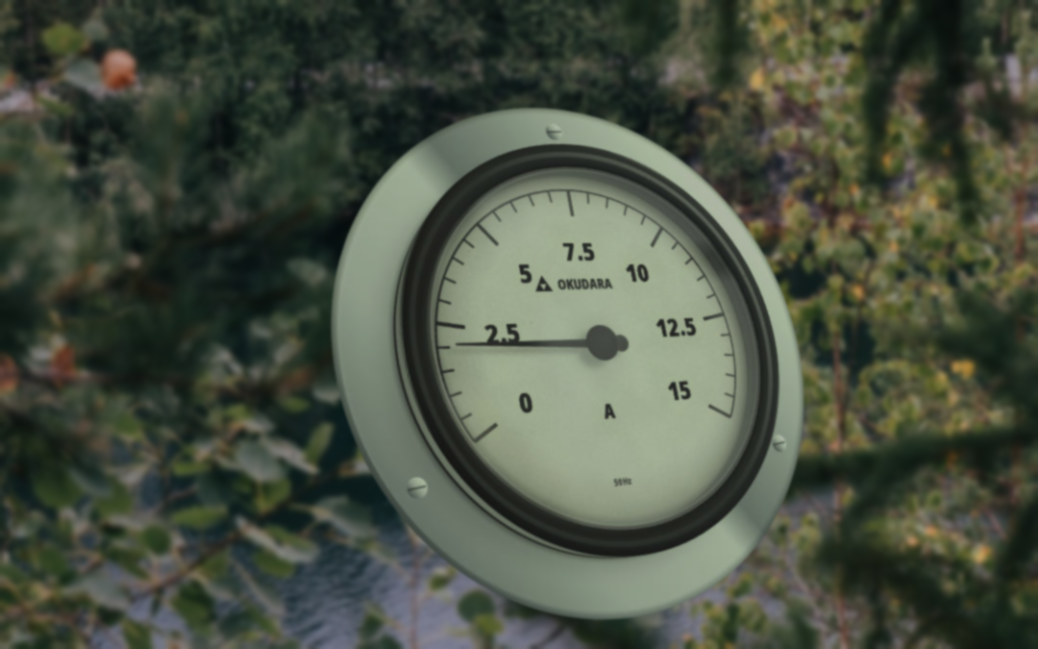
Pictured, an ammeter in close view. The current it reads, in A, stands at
2 A
